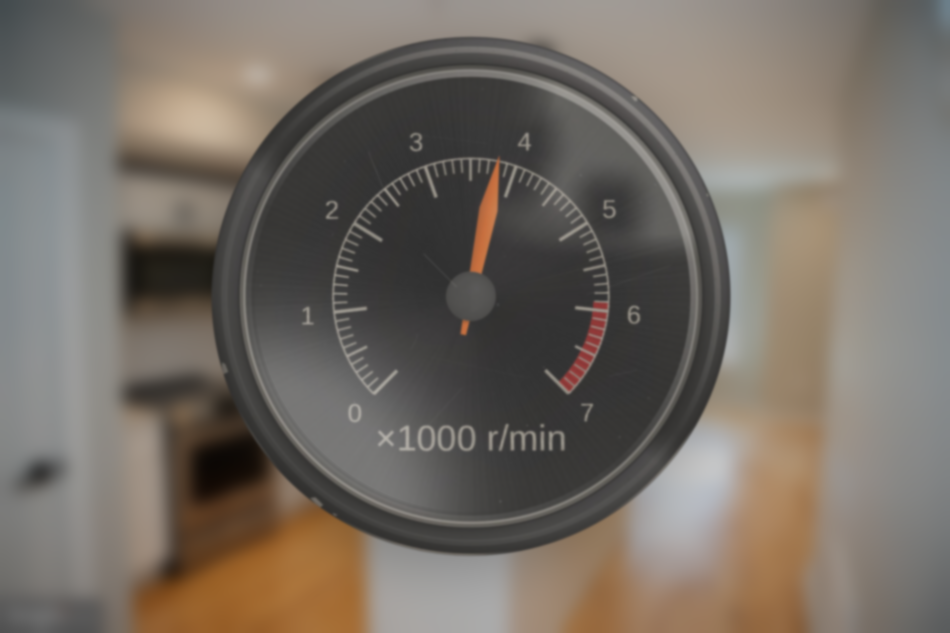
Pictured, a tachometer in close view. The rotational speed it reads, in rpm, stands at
3800 rpm
